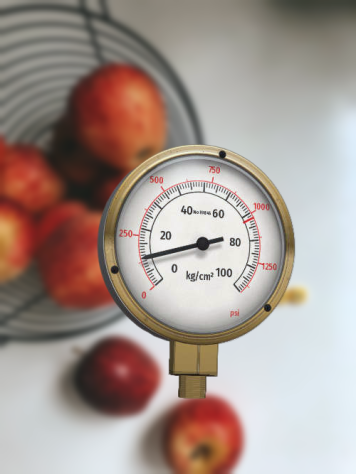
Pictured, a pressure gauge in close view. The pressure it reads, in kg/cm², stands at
10 kg/cm²
